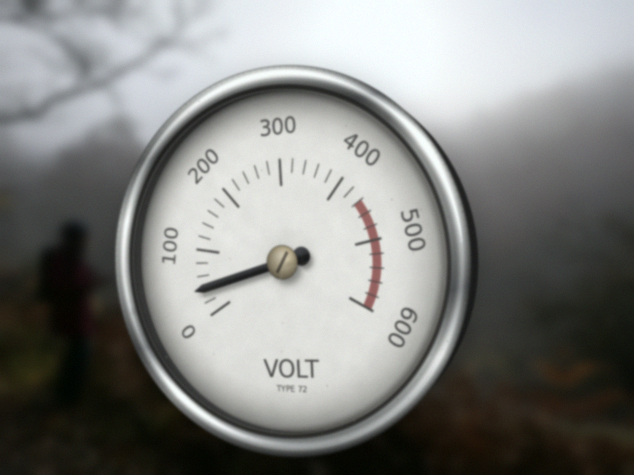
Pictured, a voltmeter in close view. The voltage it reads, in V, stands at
40 V
